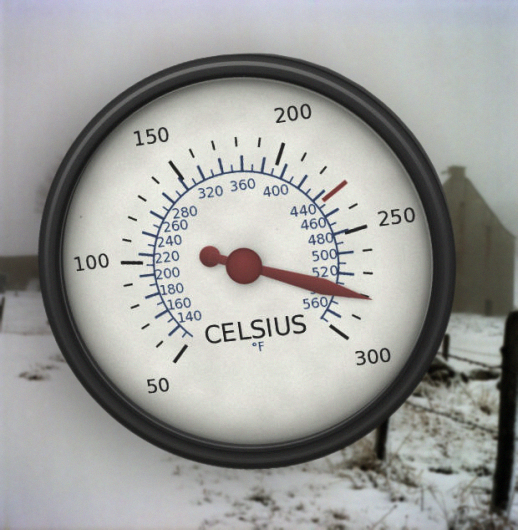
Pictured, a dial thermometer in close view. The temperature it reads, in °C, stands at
280 °C
